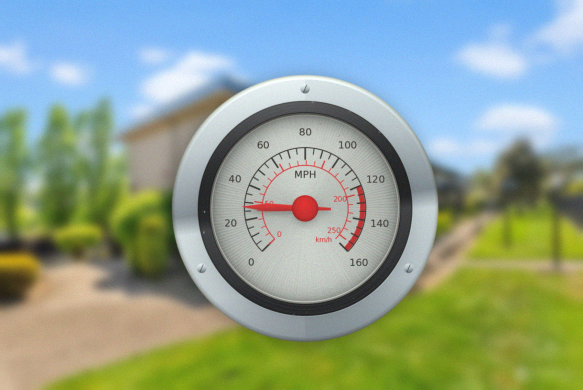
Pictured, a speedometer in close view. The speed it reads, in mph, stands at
27.5 mph
